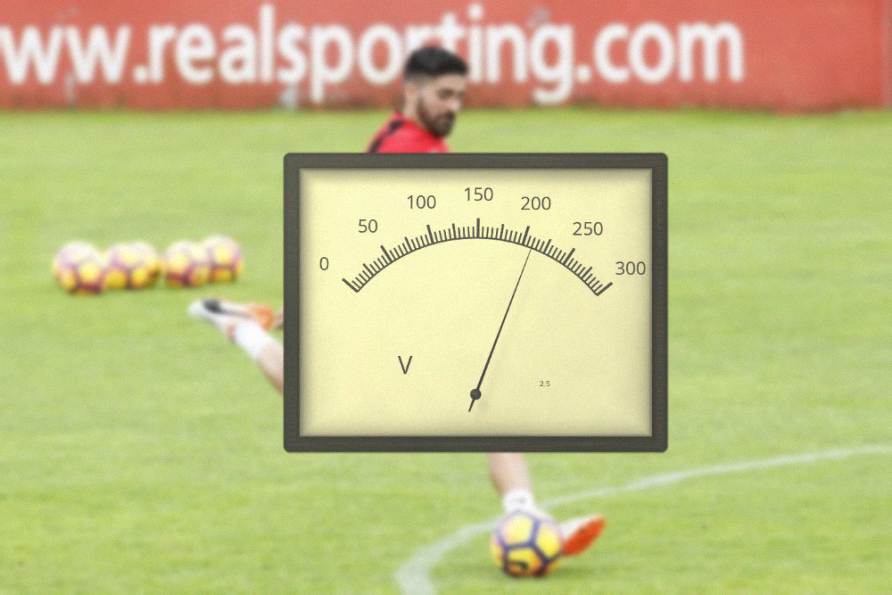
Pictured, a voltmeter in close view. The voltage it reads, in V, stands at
210 V
